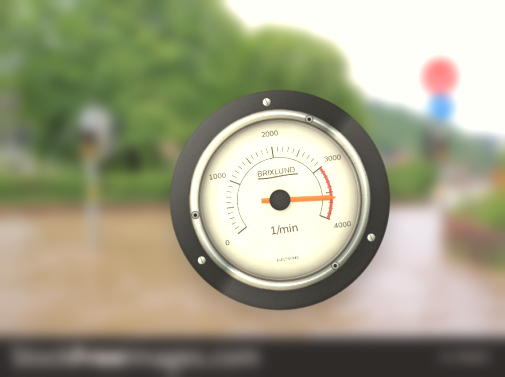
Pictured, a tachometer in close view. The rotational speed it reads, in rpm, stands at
3600 rpm
